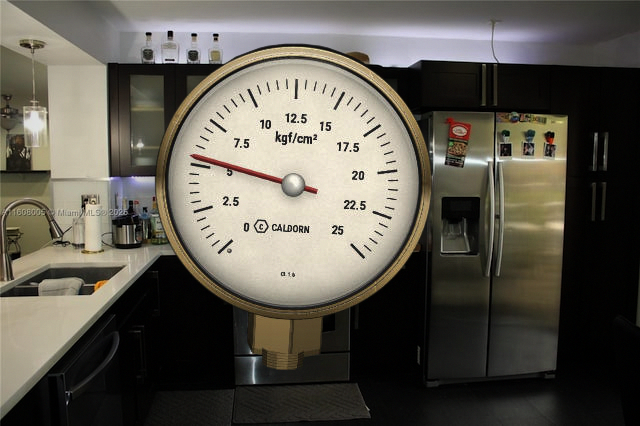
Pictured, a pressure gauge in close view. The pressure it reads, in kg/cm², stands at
5.5 kg/cm²
